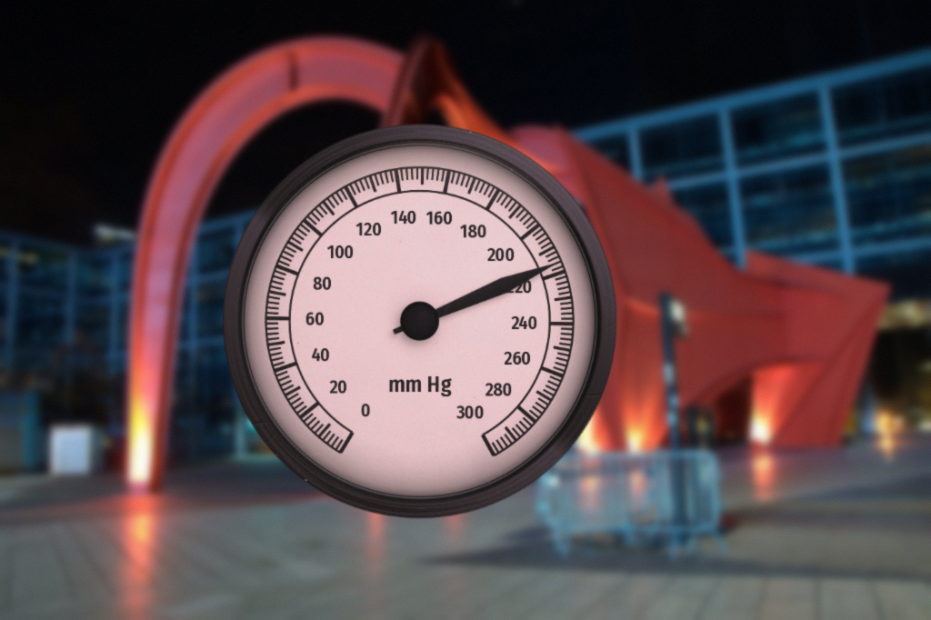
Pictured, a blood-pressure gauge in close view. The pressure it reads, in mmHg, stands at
216 mmHg
